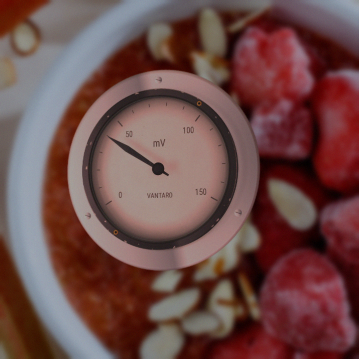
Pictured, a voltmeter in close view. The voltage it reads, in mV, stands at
40 mV
